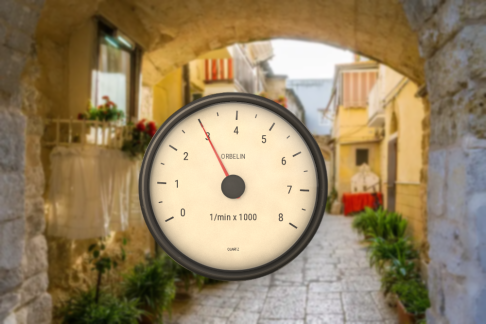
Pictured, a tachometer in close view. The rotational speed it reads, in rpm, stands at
3000 rpm
